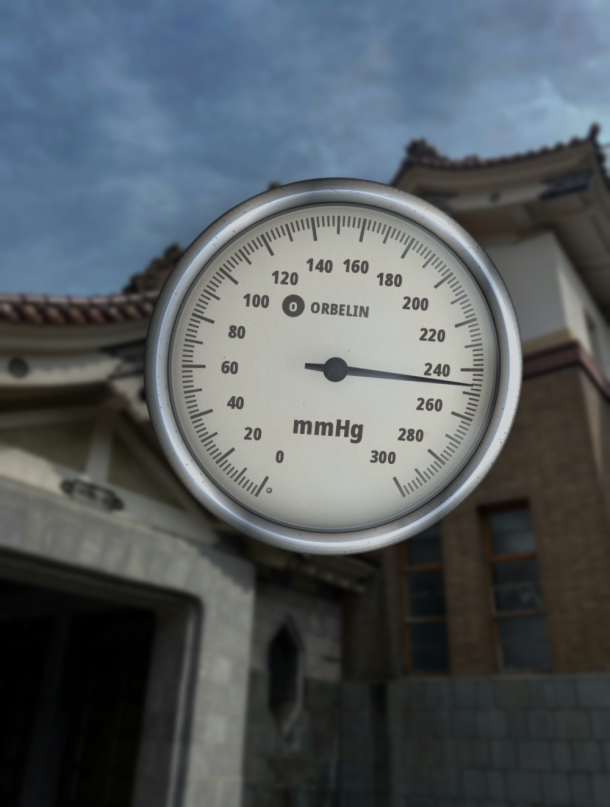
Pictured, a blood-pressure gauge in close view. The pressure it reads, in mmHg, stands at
246 mmHg
